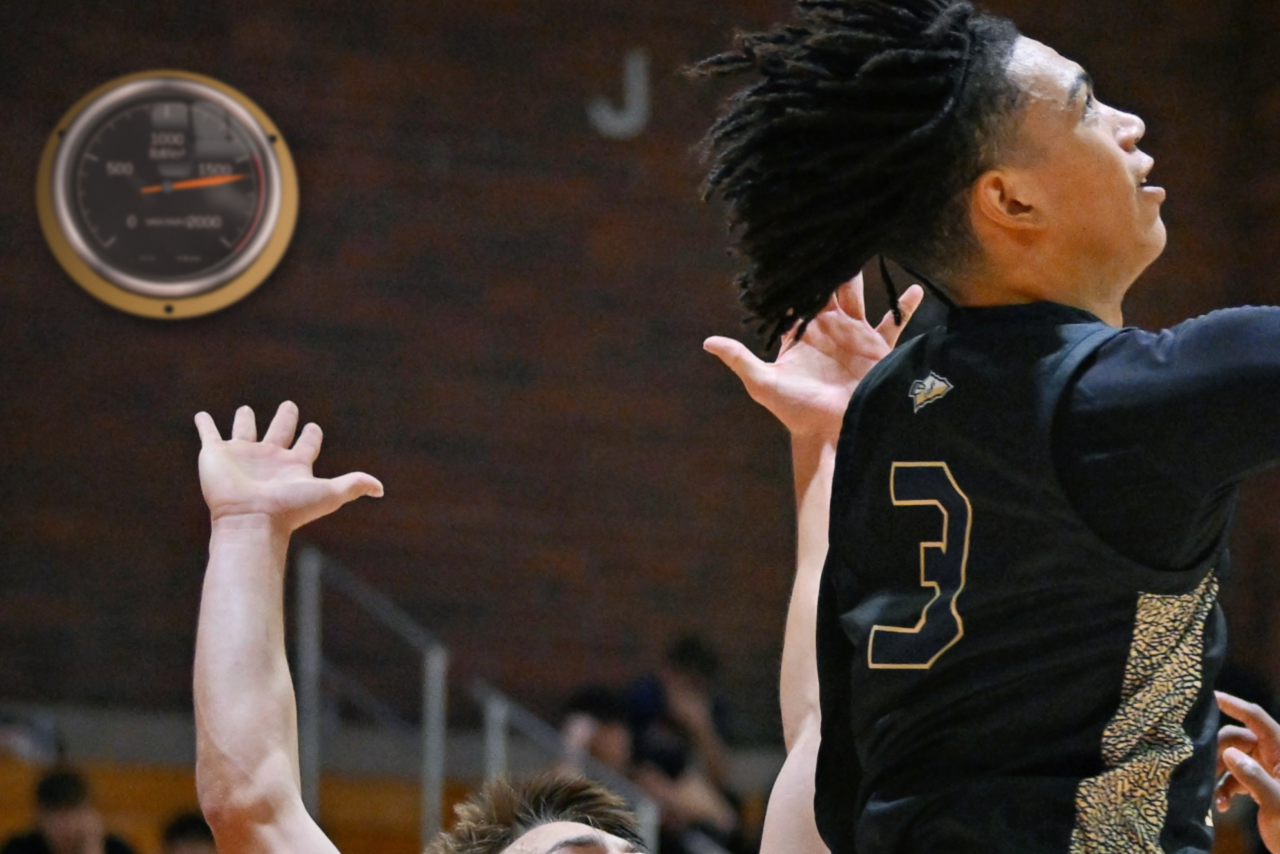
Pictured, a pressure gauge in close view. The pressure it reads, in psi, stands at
1600 psi
